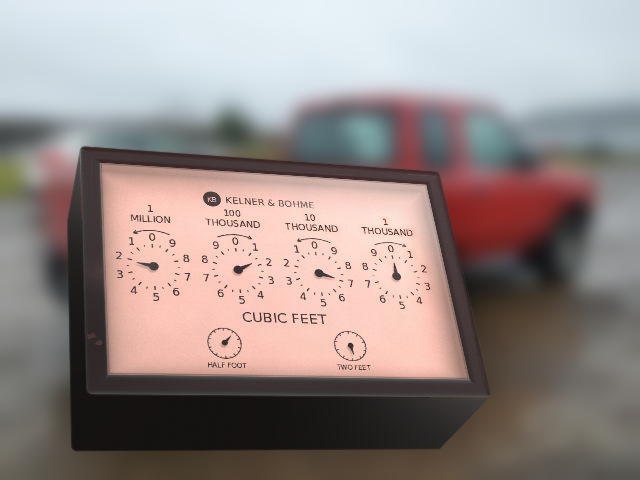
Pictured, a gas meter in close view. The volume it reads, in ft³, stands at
217000 ft³
